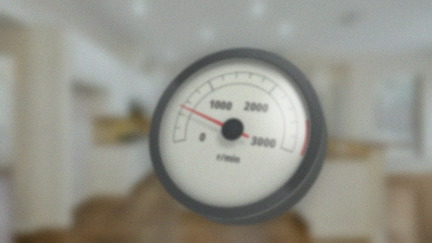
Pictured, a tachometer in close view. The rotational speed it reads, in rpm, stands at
500 rpm
